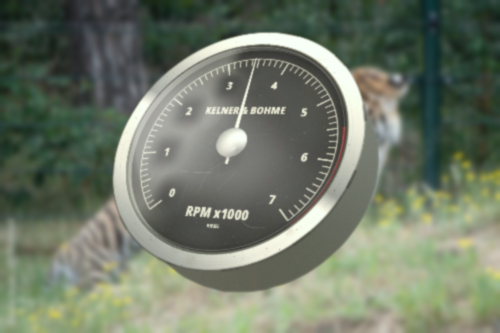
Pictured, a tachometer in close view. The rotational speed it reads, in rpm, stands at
3500 rpm
